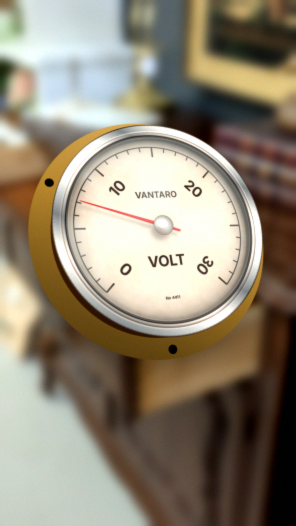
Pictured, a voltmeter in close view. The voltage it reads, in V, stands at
7 V
